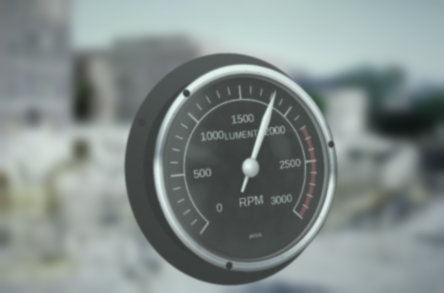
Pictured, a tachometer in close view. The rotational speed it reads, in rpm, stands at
1800 rpm
